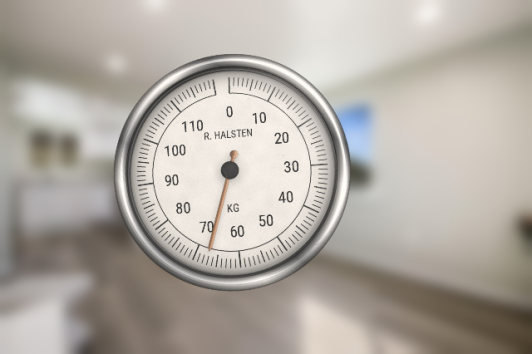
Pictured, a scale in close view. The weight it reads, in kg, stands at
67 kg
